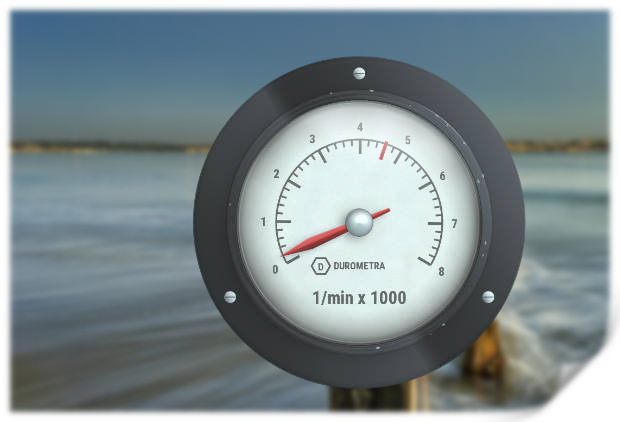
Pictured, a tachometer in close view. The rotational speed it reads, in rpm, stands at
200 rpm
